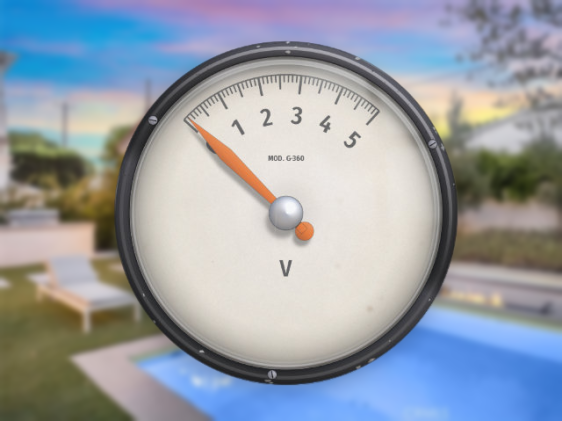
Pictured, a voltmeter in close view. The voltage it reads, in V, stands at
0.1 V
